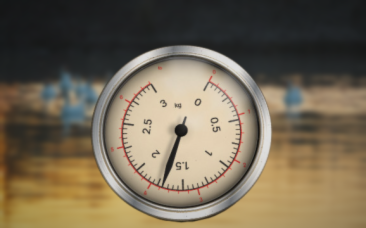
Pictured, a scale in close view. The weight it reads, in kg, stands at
1.7 kg
